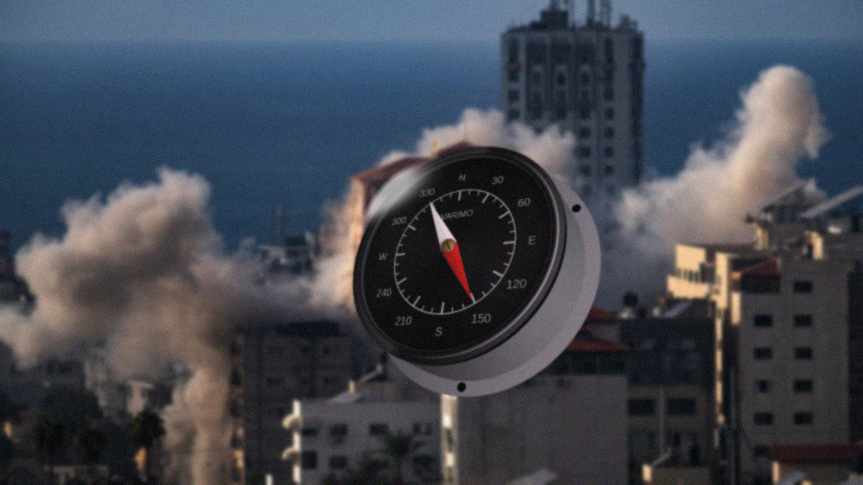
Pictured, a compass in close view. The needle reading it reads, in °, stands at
150 °
